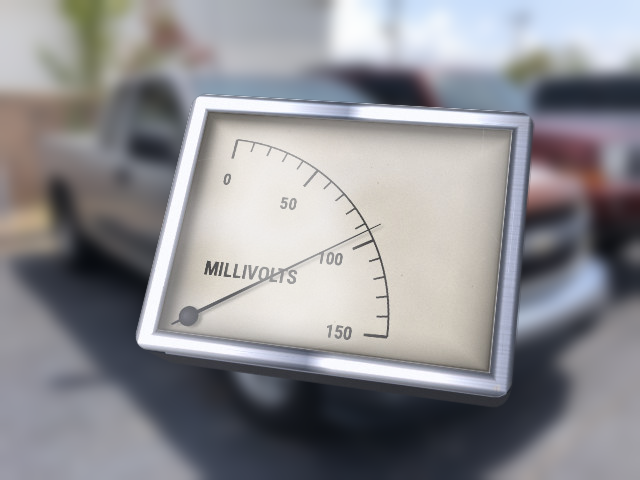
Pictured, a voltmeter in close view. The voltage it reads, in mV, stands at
95 mV
